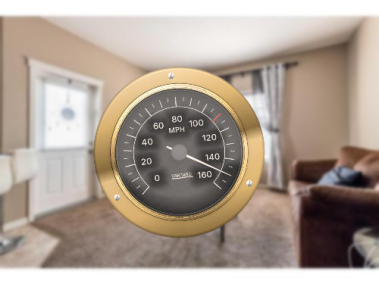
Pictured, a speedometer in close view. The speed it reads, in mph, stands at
150 mph
